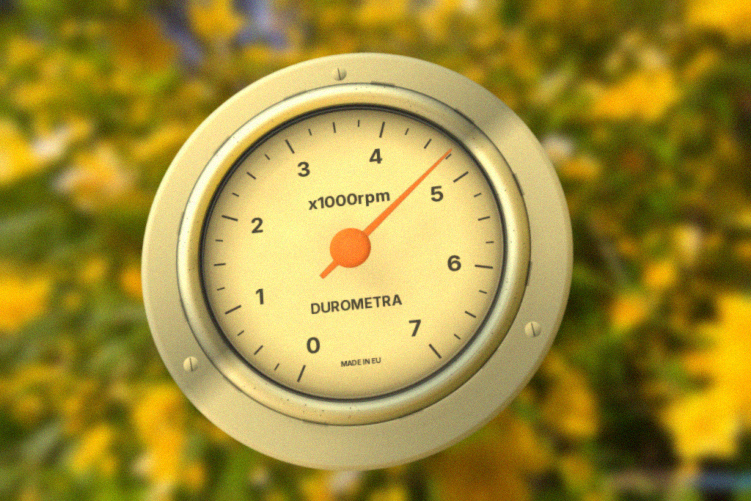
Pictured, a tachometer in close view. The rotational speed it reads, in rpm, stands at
4750 rpm
